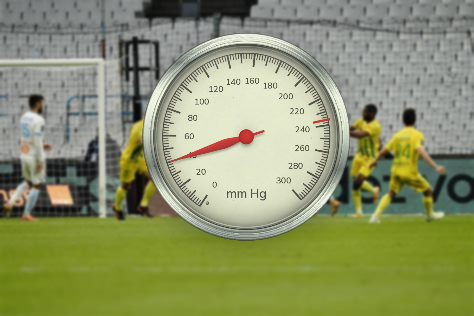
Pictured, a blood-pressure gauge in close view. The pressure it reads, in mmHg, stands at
40 mmHg
